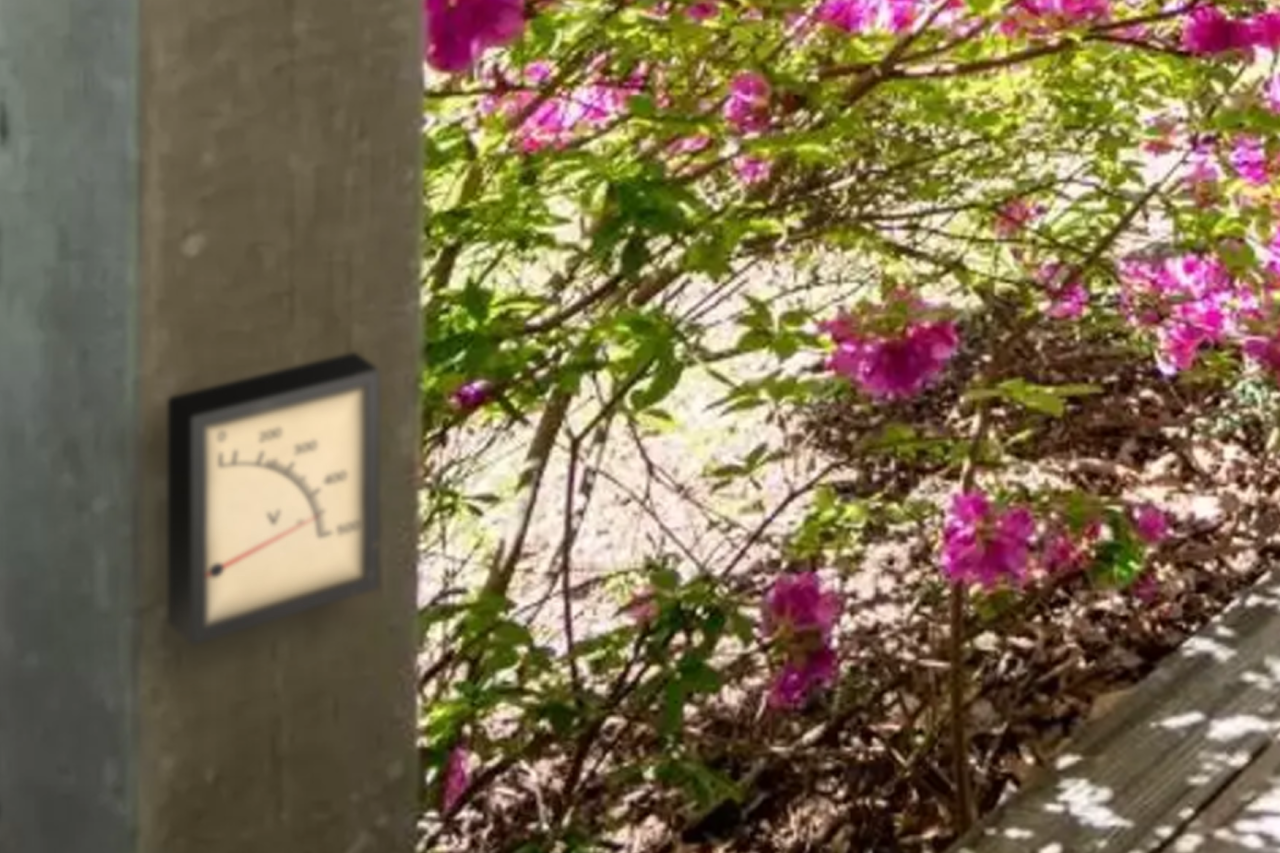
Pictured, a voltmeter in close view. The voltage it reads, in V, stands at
450 V
